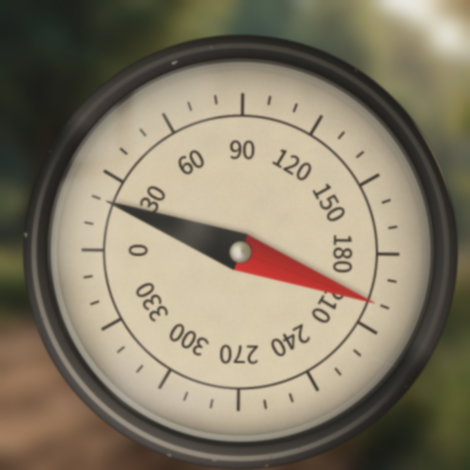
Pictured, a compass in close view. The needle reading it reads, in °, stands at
200 °
